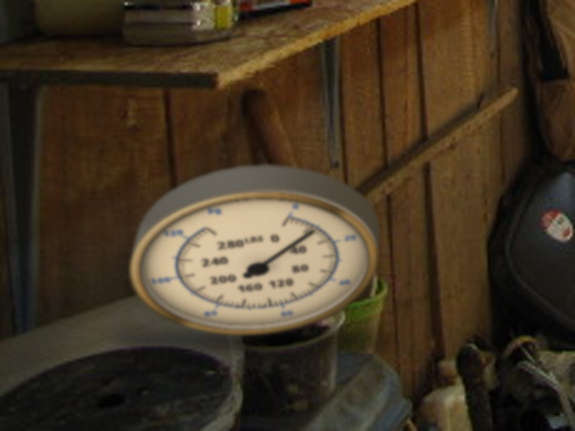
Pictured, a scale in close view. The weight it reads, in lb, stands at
20 lb
